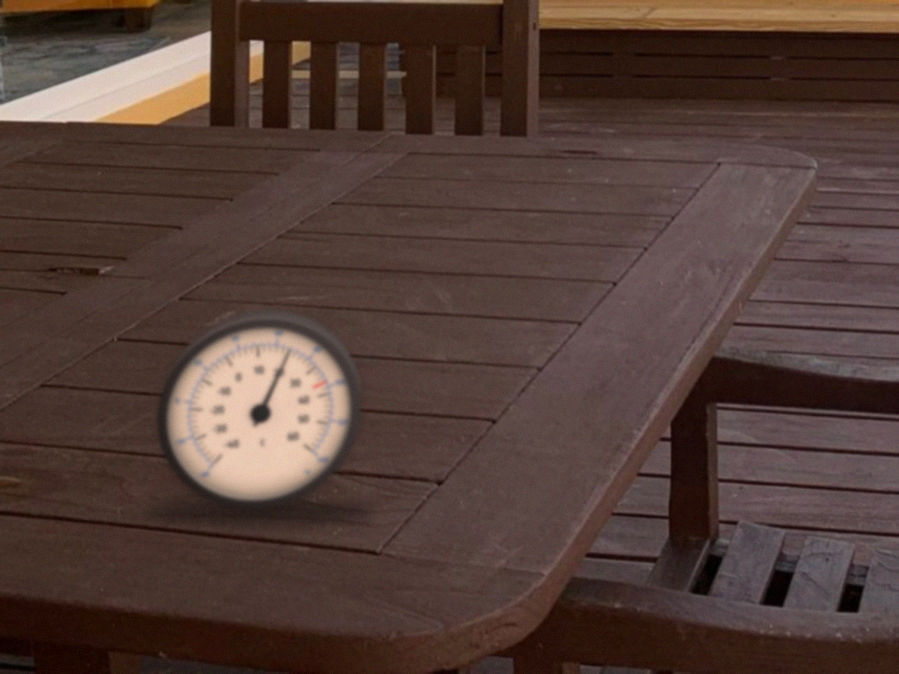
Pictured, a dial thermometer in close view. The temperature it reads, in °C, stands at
20 °C
